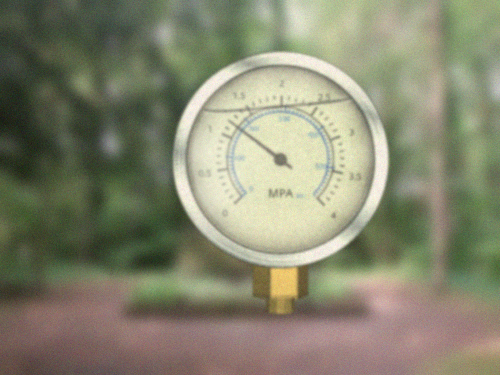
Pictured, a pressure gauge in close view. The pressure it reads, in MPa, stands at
1.2 MPa
